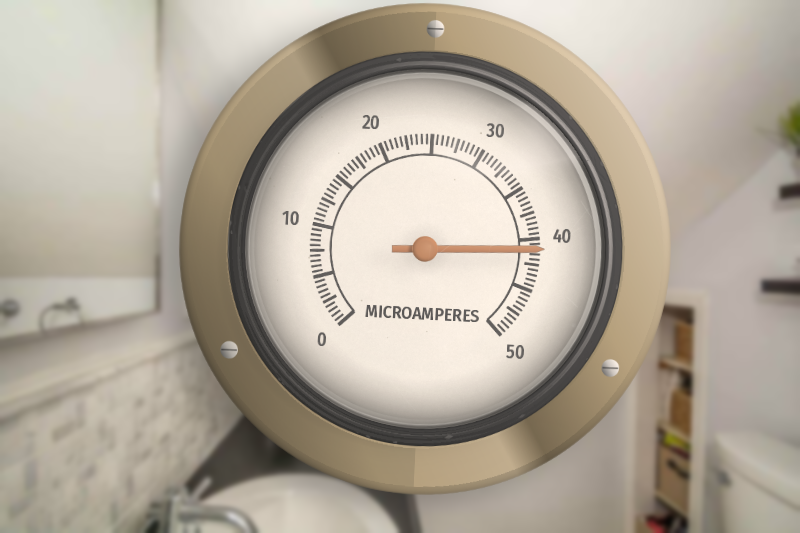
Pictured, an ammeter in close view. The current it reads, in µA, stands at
41 µA
